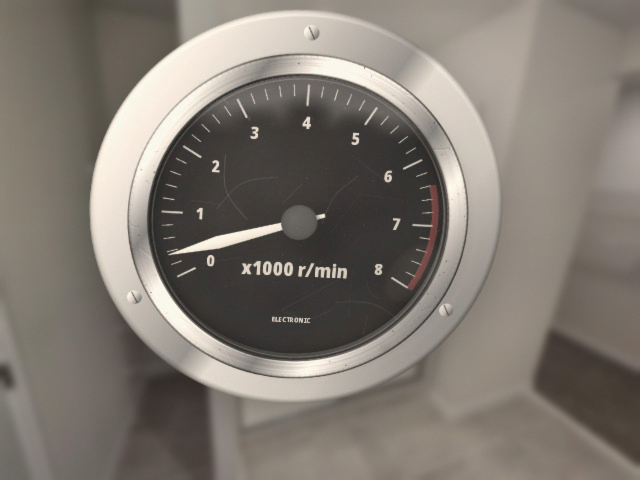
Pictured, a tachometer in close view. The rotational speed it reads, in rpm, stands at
400 rpm
